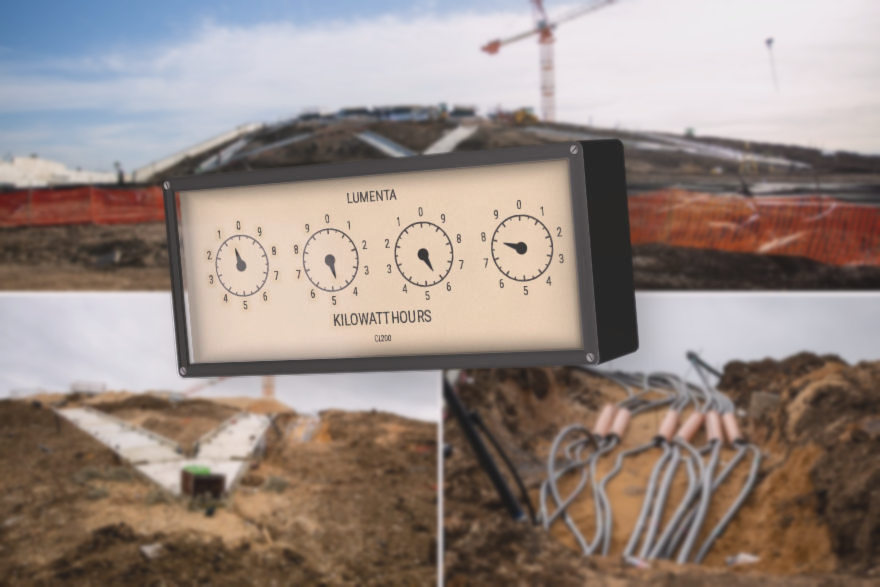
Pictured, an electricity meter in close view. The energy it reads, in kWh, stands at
458 kWh
